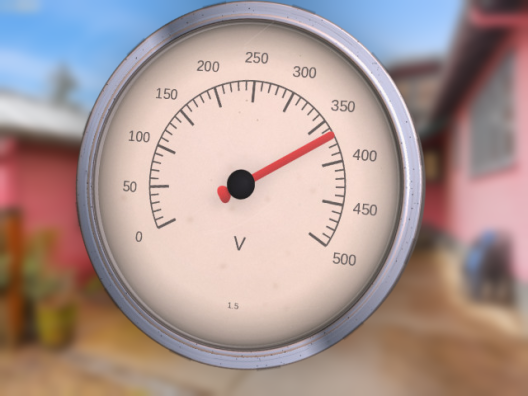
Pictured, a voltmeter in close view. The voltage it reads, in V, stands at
370 V
